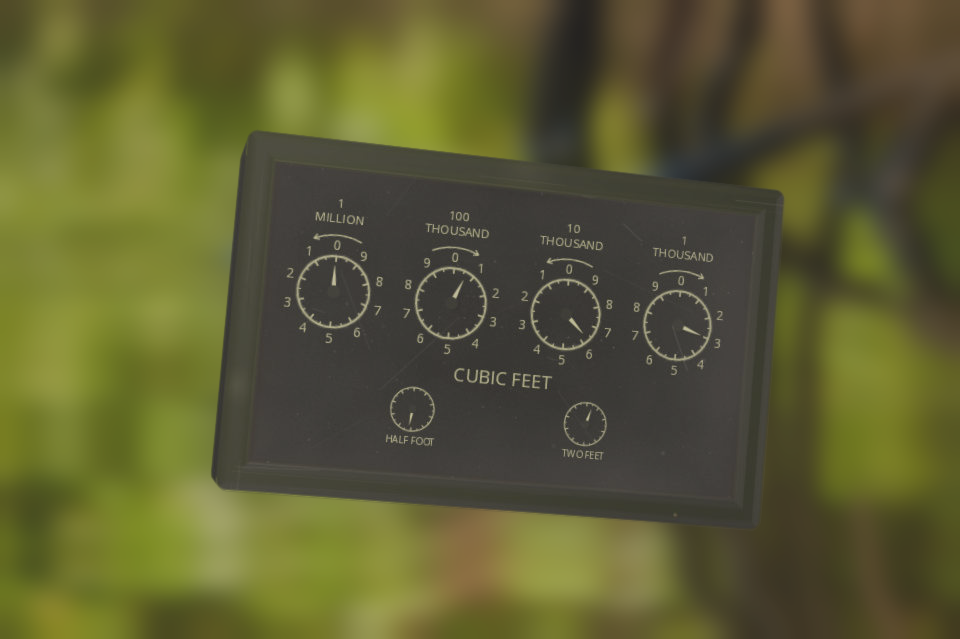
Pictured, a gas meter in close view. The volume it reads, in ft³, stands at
6300 ft³
